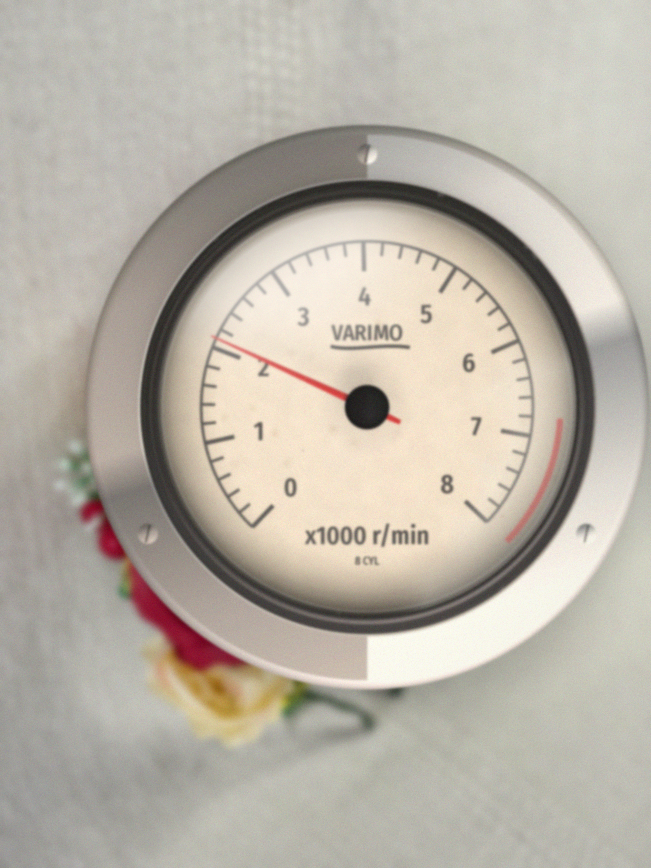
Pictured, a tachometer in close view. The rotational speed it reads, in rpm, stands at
2100 rpm
